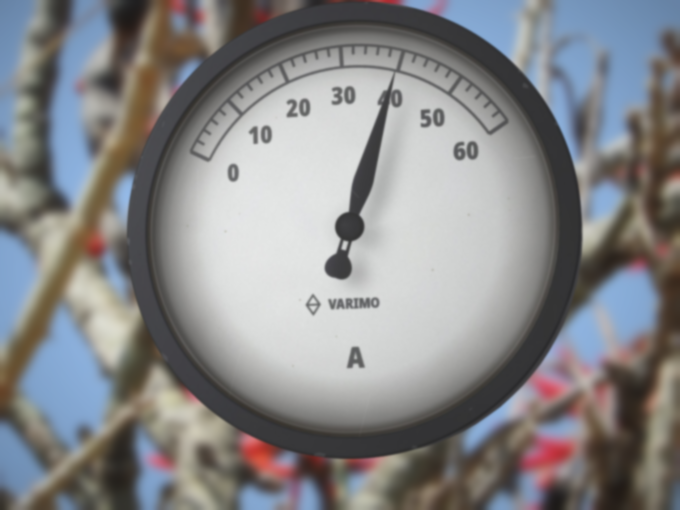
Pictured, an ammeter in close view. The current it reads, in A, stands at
40 A
